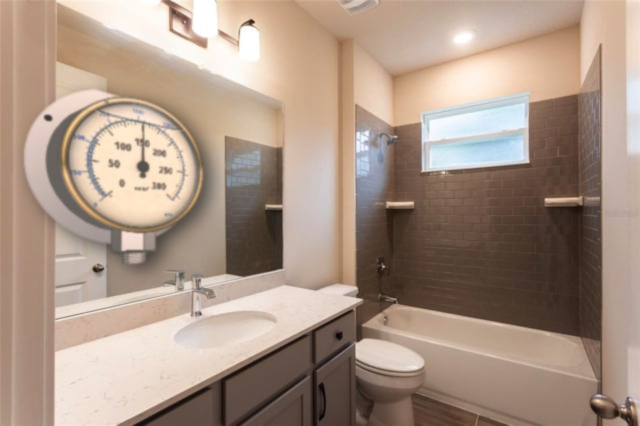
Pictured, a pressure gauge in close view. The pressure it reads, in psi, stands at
150 psi
